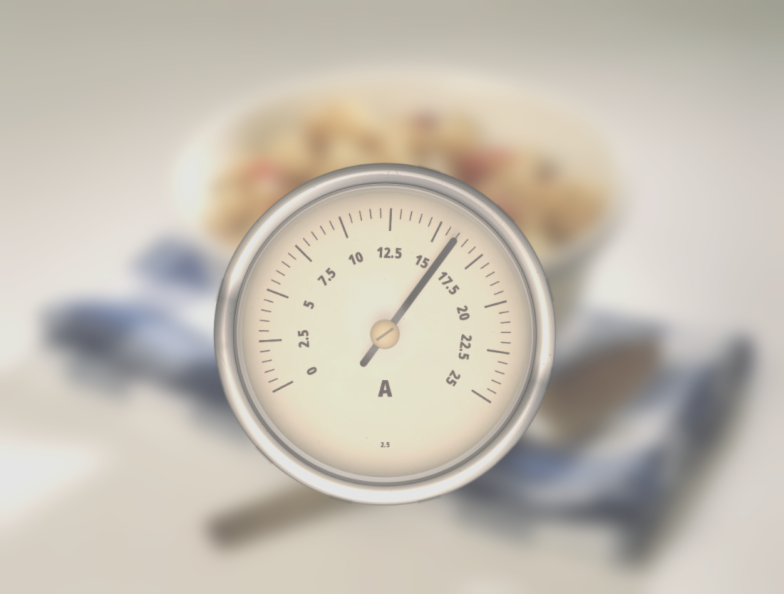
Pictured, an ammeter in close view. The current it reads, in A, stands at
16 A
